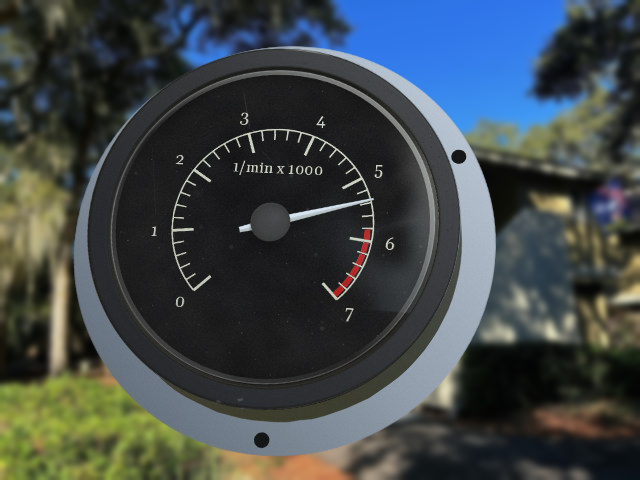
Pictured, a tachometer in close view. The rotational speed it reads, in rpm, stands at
5400 rpm
